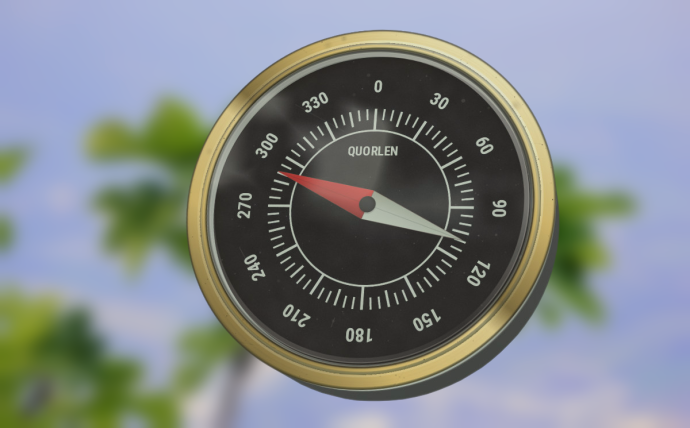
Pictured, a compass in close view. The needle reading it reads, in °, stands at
290 °
